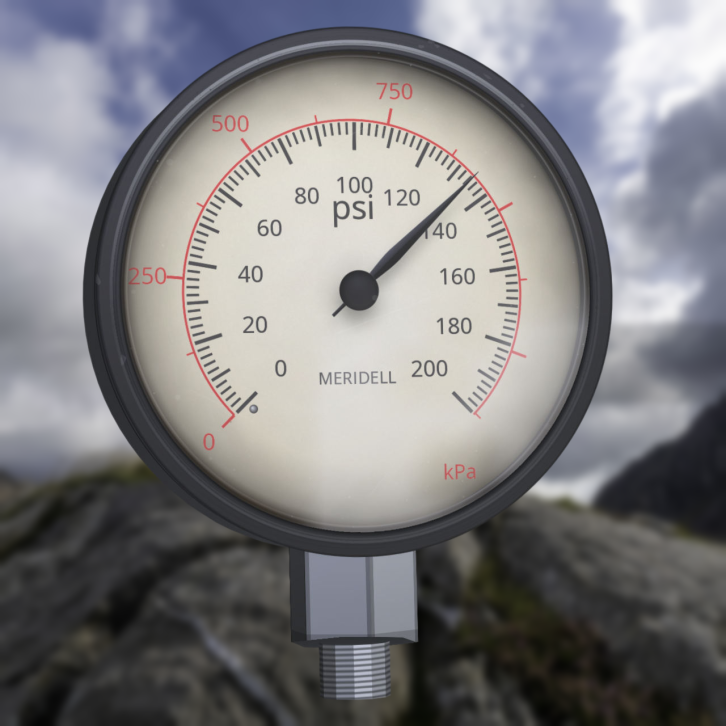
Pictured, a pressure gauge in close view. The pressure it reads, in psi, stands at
134 psi
